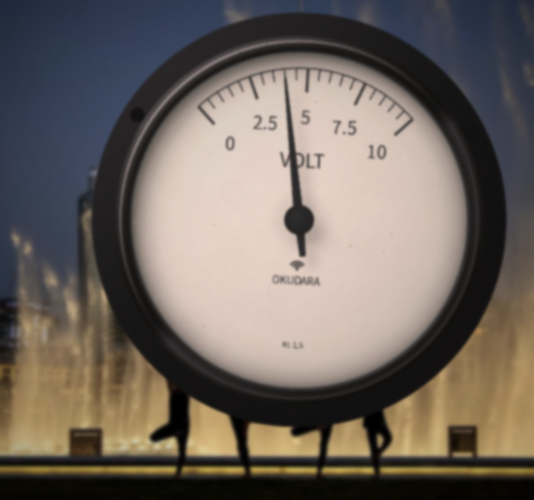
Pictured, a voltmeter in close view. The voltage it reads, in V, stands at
4 V
